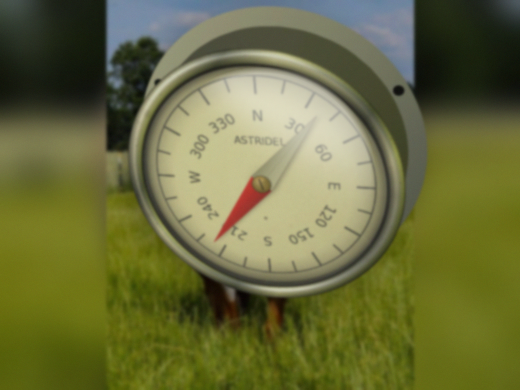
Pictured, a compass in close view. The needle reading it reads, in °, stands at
217.5 °
